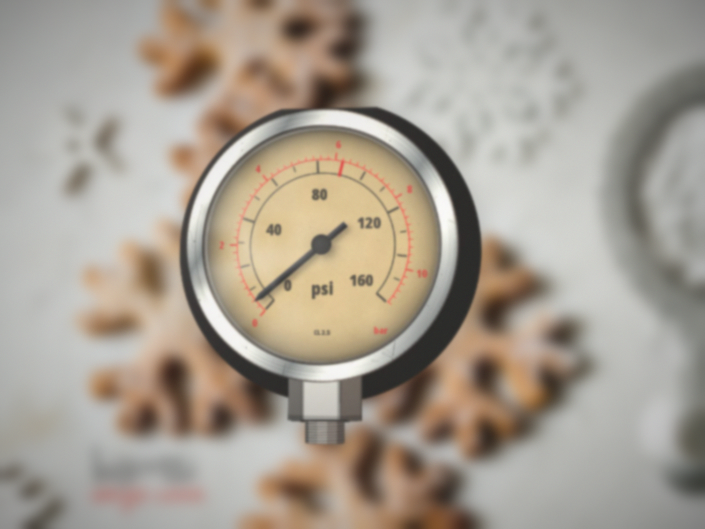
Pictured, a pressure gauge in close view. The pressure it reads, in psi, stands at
5 psi
